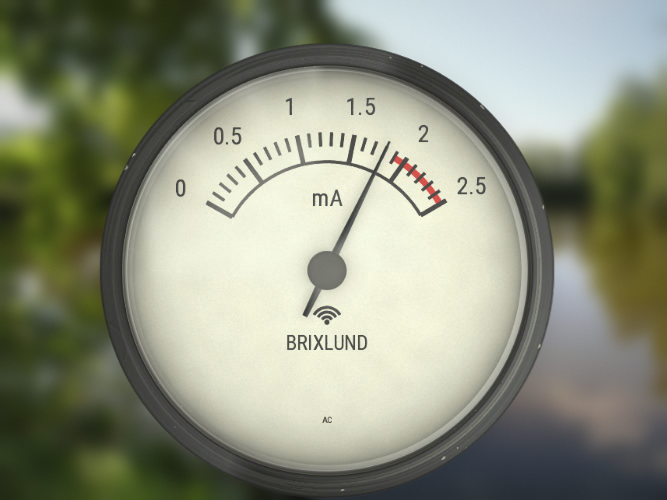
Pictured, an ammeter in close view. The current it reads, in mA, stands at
1.8 mA
